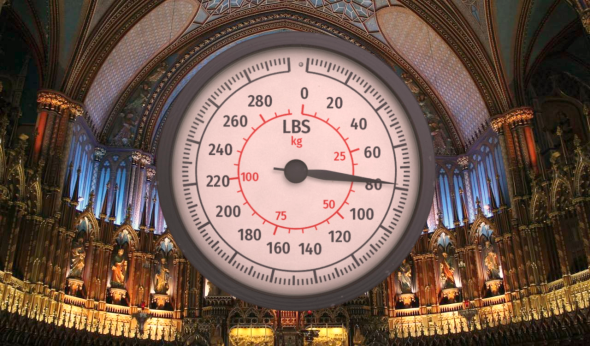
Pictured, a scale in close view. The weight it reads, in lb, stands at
78 lb
